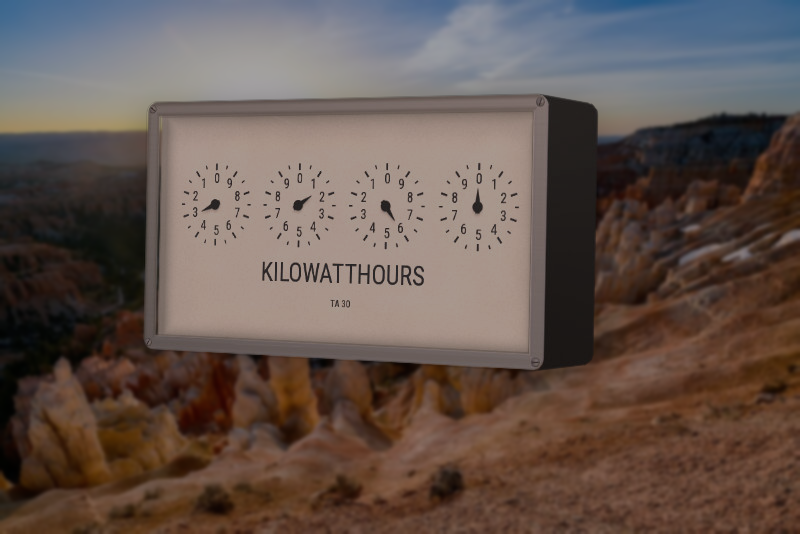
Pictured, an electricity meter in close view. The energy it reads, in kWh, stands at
3160 kWh
